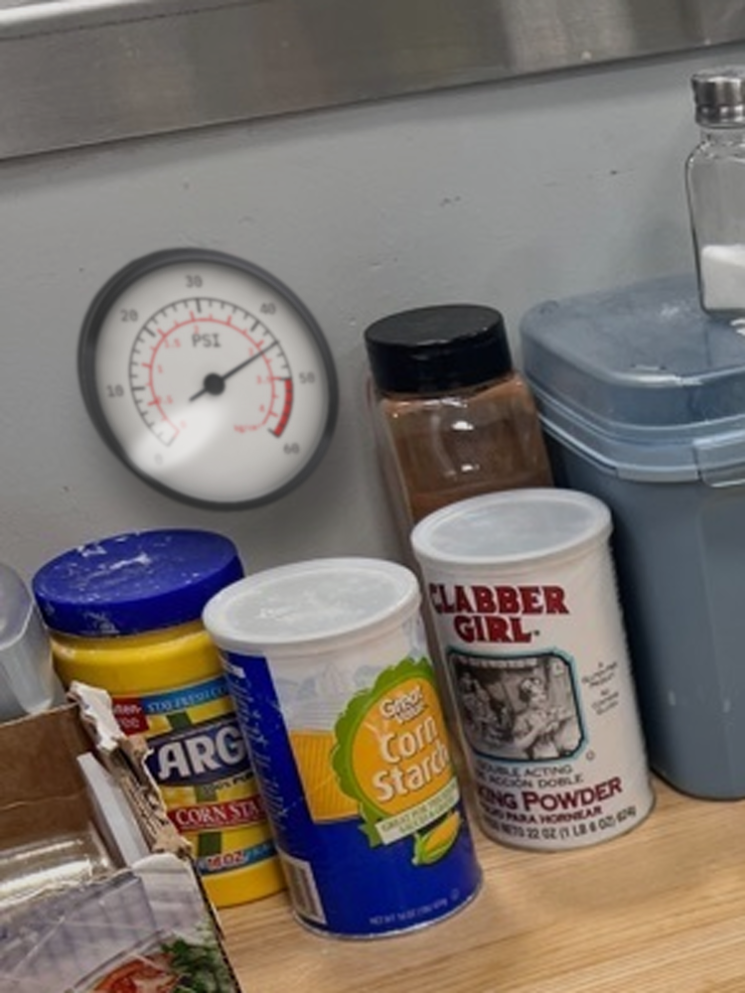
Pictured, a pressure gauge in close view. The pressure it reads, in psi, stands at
44 psi
